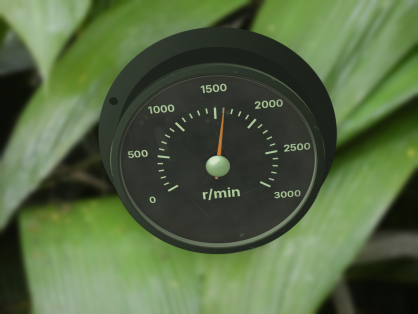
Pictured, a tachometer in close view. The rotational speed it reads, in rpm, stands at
1600 rpm
